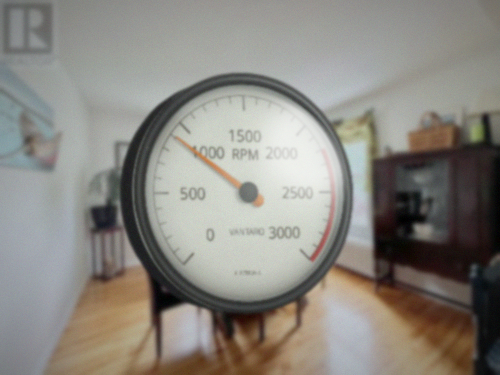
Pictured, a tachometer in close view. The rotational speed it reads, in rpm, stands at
900 rpm
